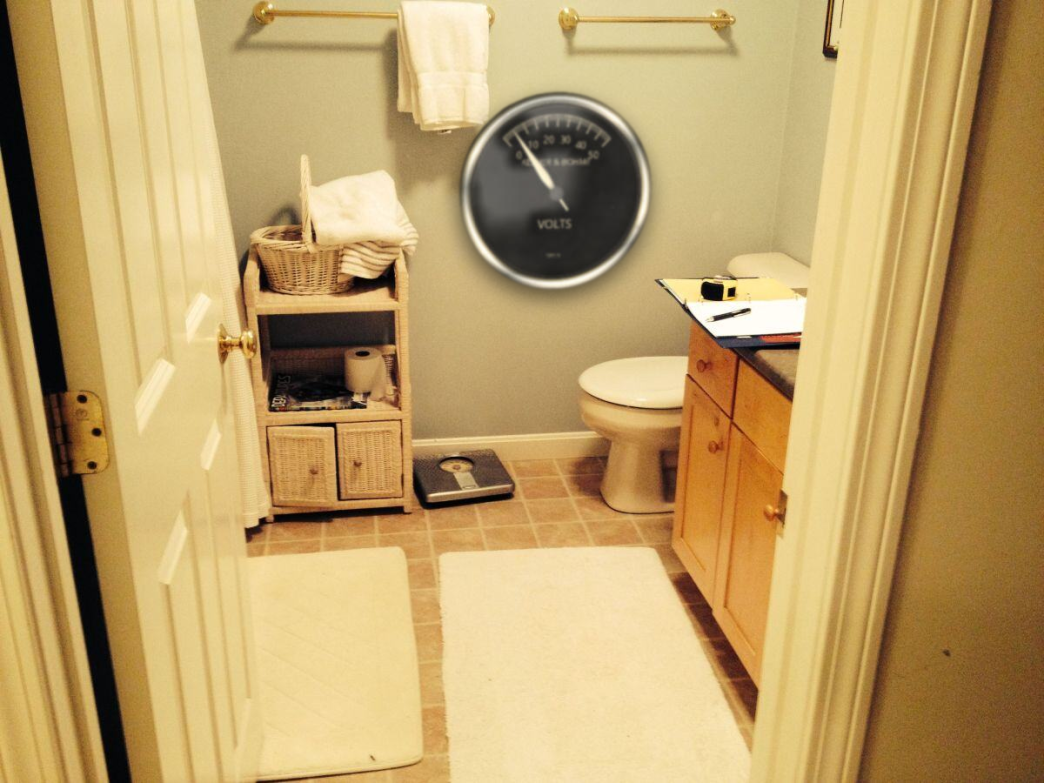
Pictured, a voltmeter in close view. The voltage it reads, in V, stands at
5 V
